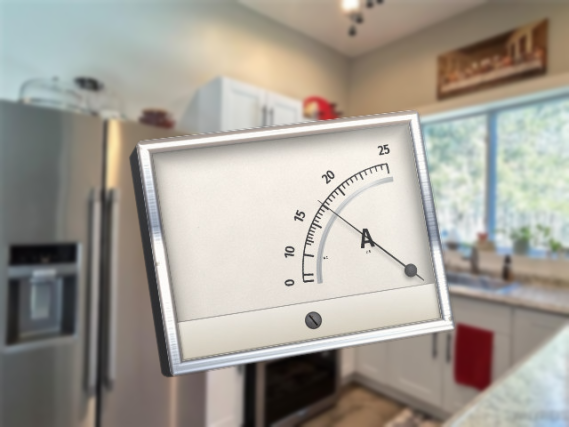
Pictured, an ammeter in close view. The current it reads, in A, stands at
17.5 A
